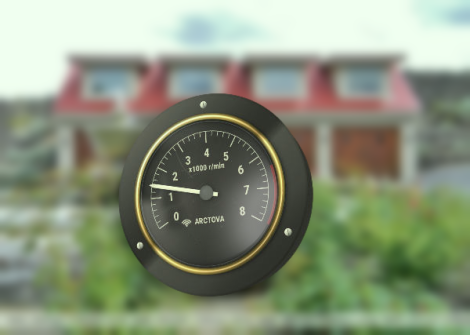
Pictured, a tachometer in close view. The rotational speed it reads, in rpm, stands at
1400 rpm
